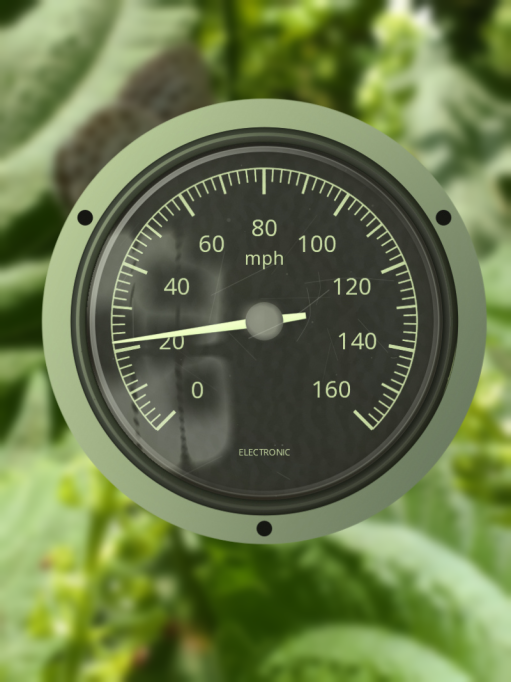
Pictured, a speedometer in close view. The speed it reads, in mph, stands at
22 mph
